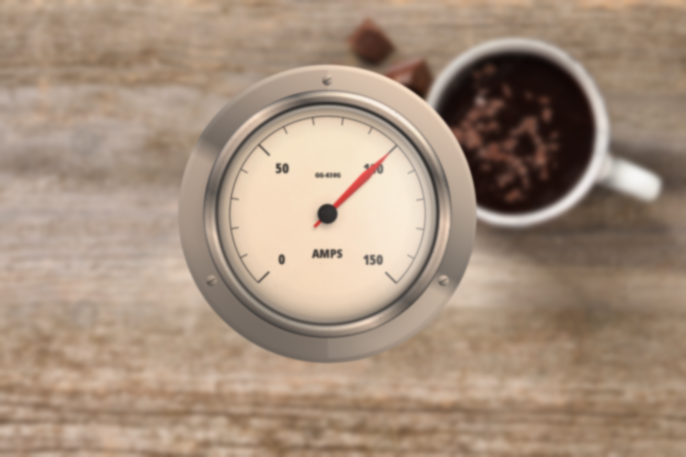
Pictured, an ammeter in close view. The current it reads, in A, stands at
100 A
